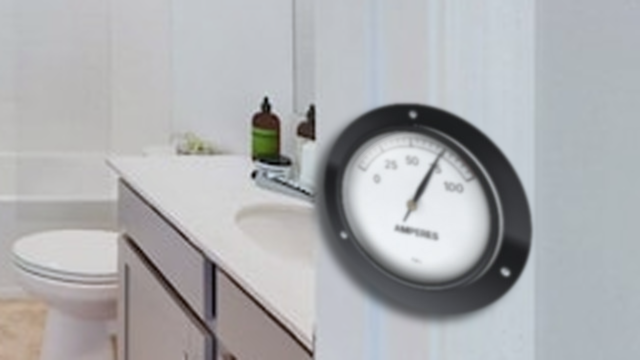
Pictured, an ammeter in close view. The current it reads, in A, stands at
75 A
